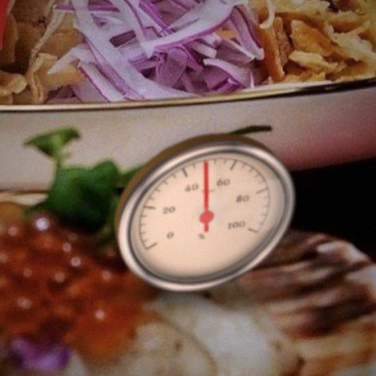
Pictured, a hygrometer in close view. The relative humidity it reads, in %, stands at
48 %
